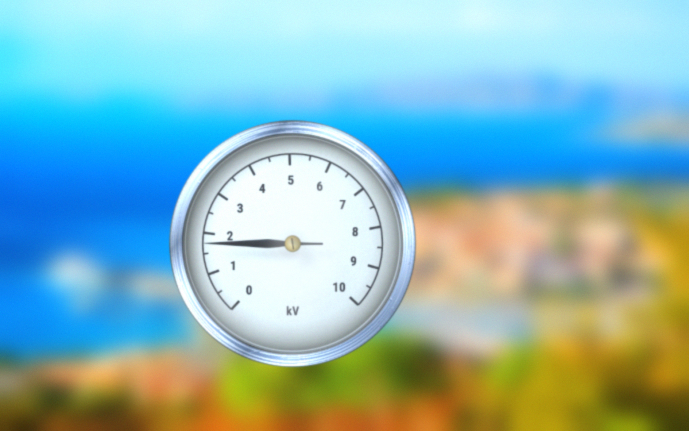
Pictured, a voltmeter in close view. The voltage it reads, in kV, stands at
1.75 kV
